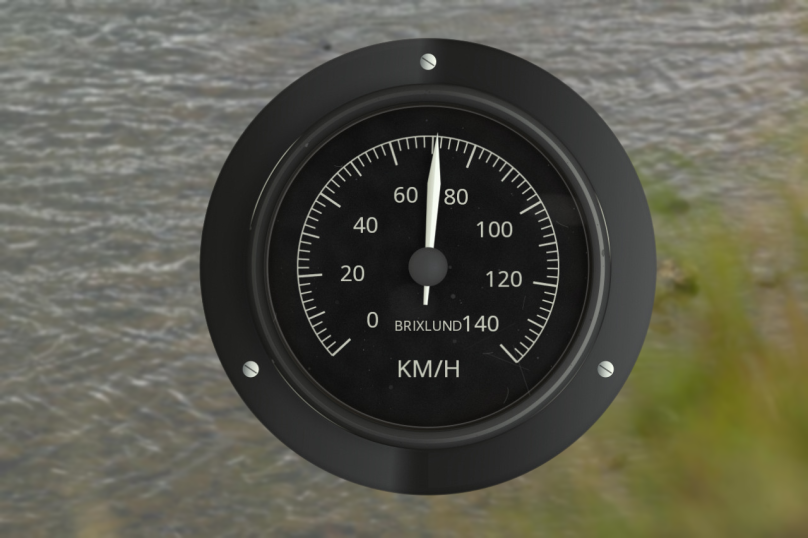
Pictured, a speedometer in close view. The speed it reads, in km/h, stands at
71 km/h
